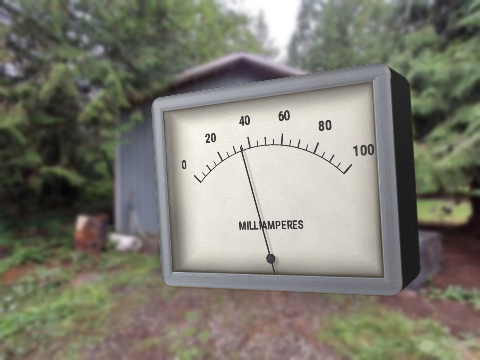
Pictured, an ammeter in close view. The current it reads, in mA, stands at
35 mA
